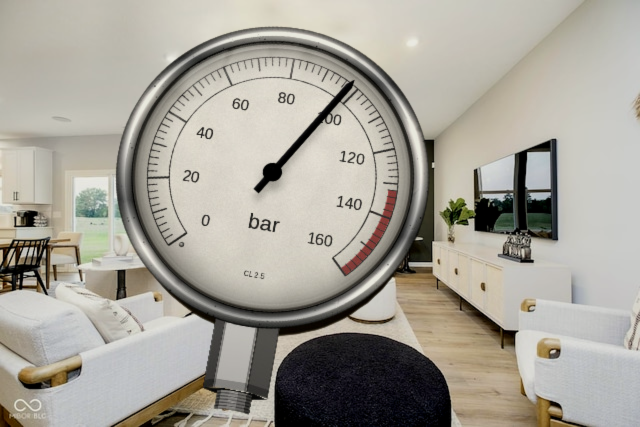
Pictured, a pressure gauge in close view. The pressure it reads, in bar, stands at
98 bar
